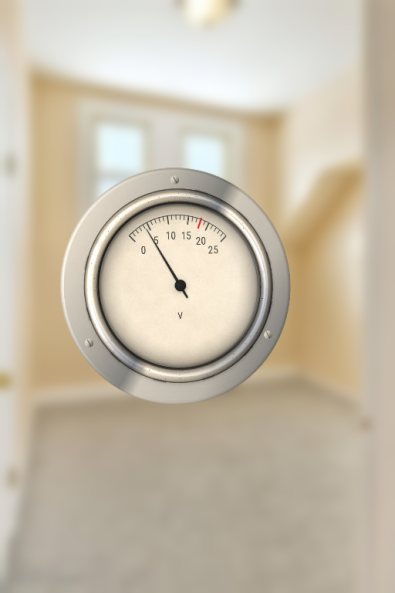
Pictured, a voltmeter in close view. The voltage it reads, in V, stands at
4 V
